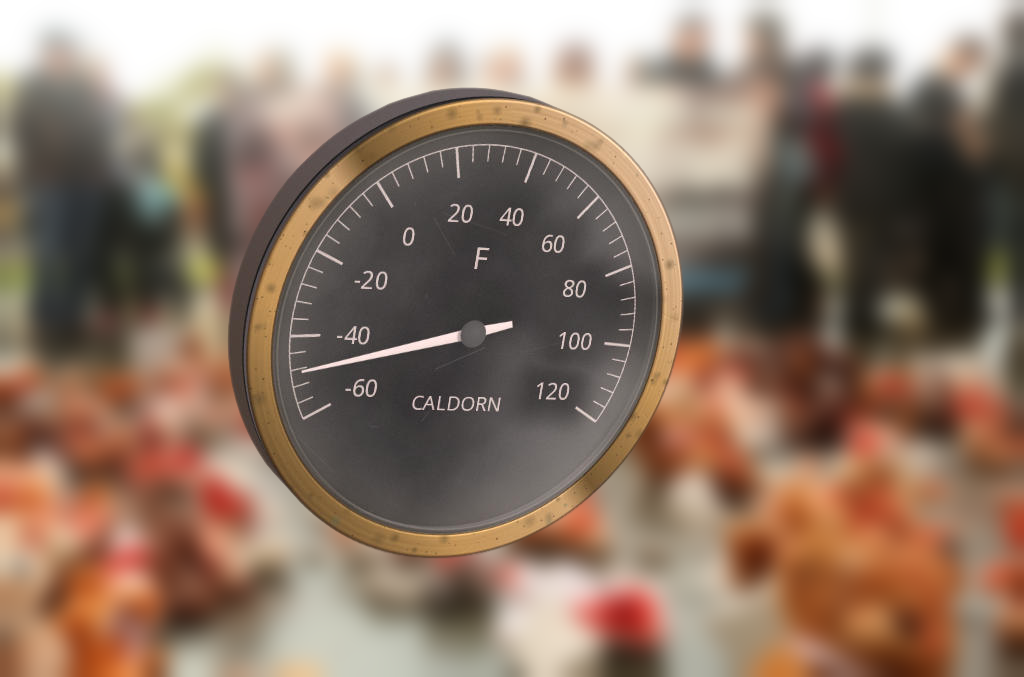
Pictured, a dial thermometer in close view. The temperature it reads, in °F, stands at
-48 °F
